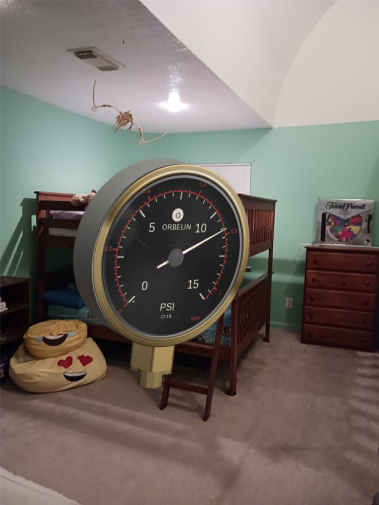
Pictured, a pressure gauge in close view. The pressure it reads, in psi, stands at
11 psi
